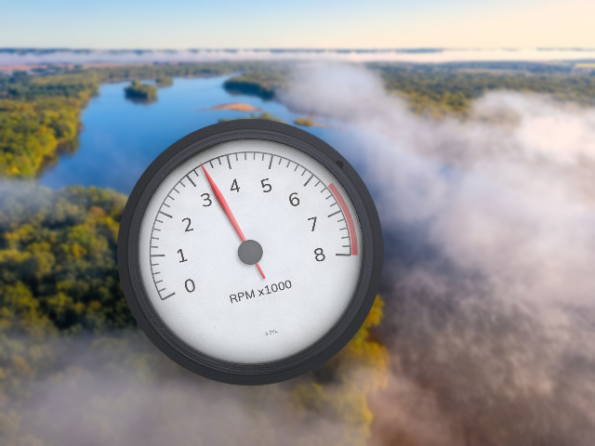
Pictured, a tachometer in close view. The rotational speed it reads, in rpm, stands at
3400 rpm
